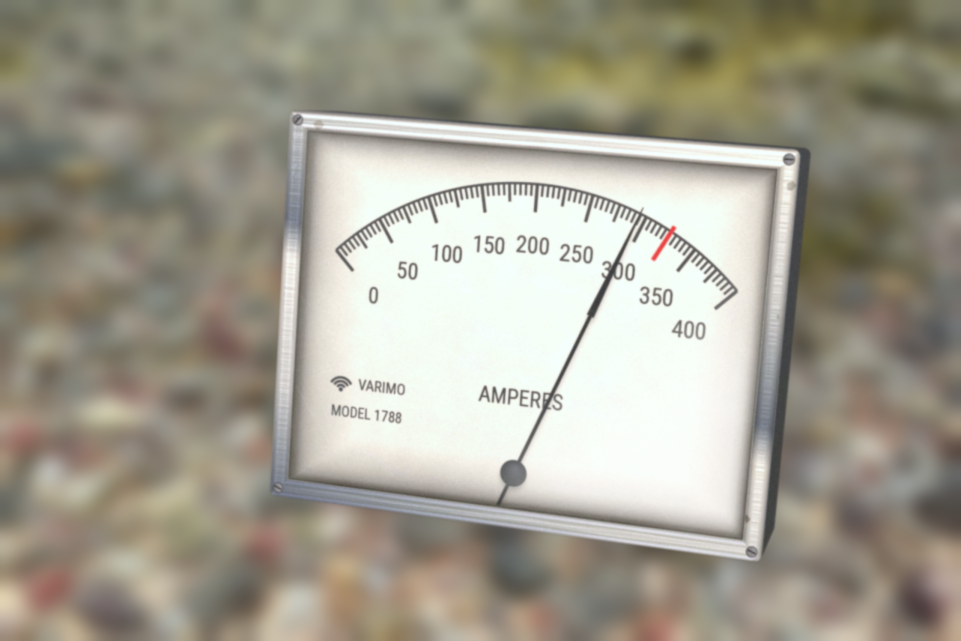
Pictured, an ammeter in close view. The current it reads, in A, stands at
295 A
